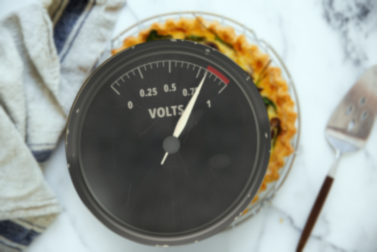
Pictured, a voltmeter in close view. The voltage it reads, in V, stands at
0.8 V
